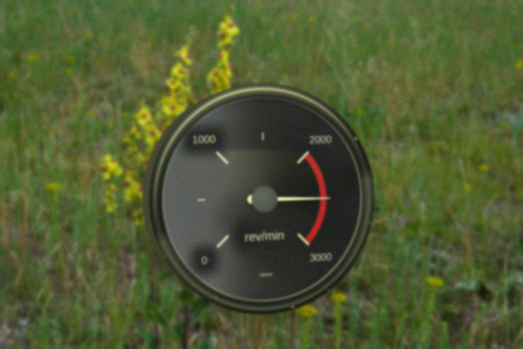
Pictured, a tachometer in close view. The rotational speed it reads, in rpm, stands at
2500 rpm
